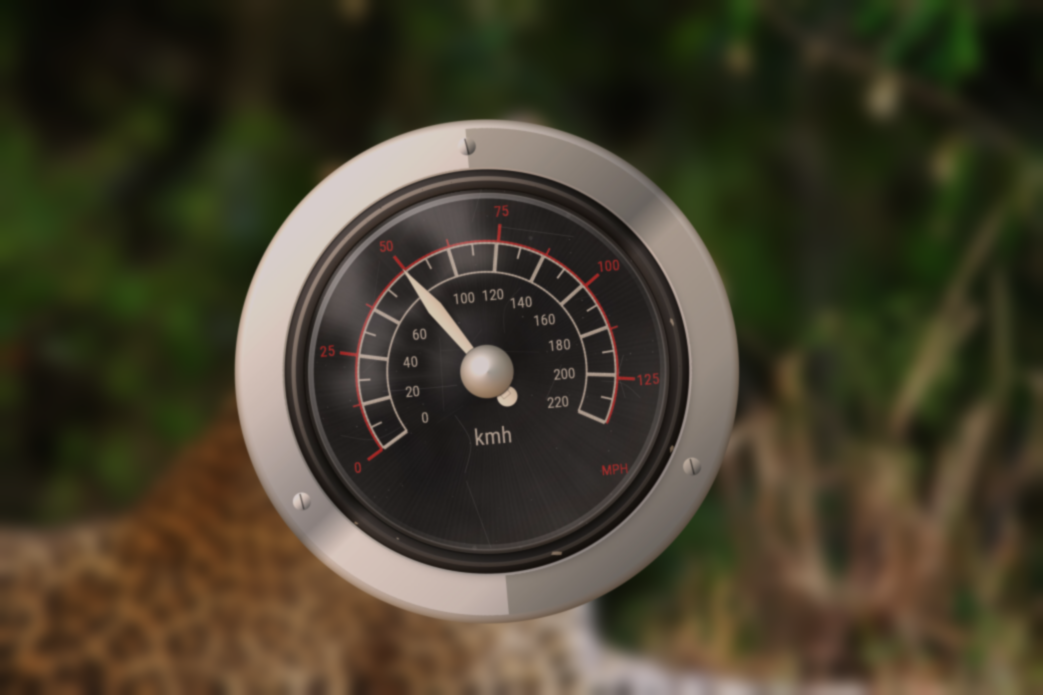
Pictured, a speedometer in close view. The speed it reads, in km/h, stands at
80 km/h
